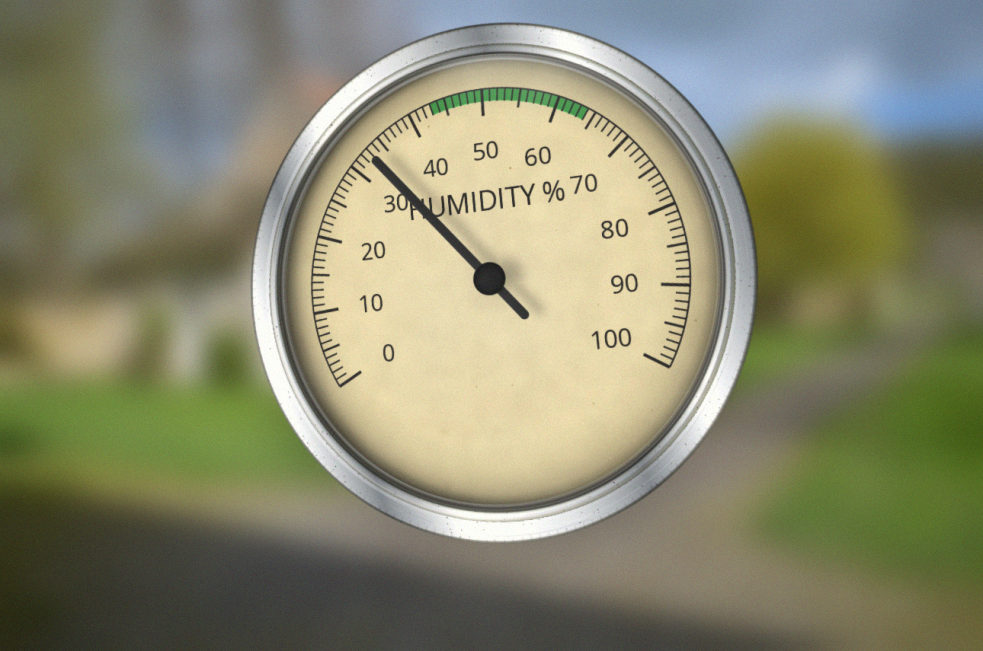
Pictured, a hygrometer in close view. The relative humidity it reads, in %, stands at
33 %
